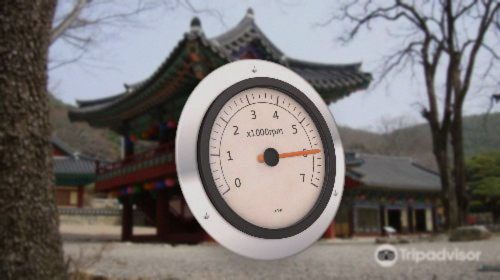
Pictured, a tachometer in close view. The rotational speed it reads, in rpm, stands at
6000 rpm
